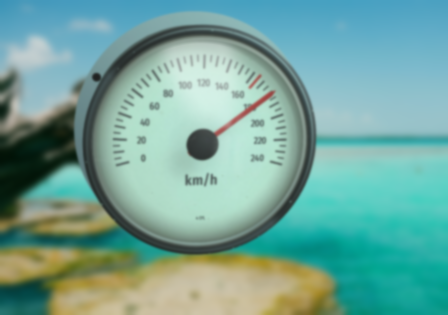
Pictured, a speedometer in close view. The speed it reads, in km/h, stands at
180 km/h
